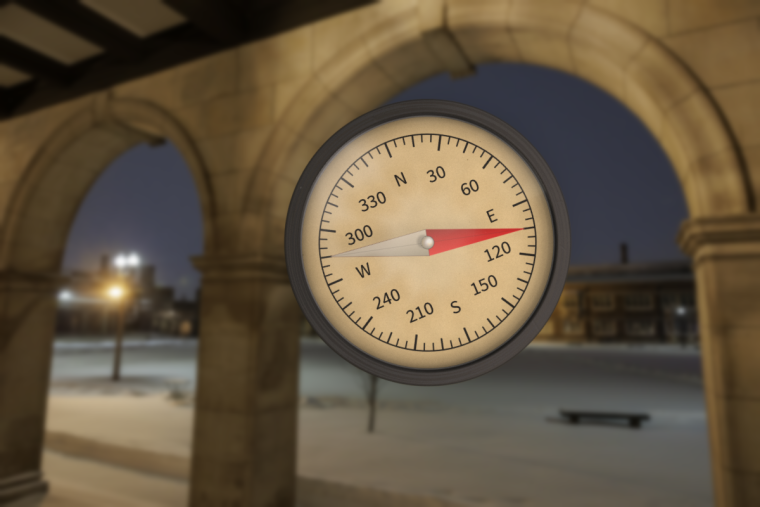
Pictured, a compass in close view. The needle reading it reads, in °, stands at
105 °
